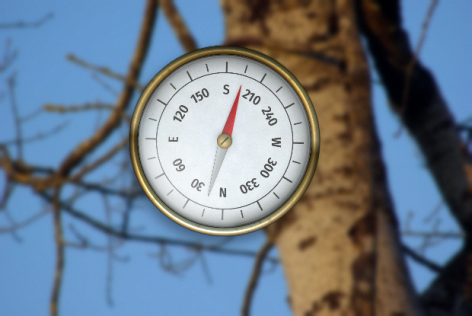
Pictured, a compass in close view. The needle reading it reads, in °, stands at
195 °
